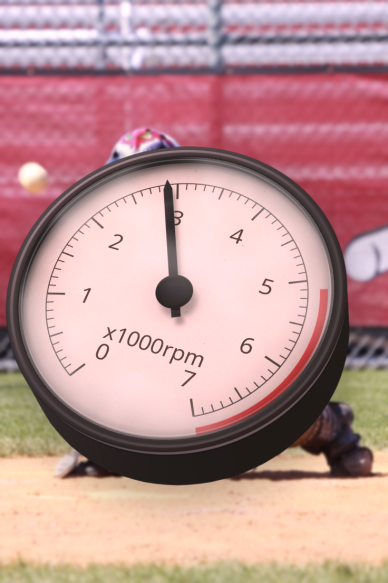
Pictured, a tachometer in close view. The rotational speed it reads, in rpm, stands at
2900 rpm
